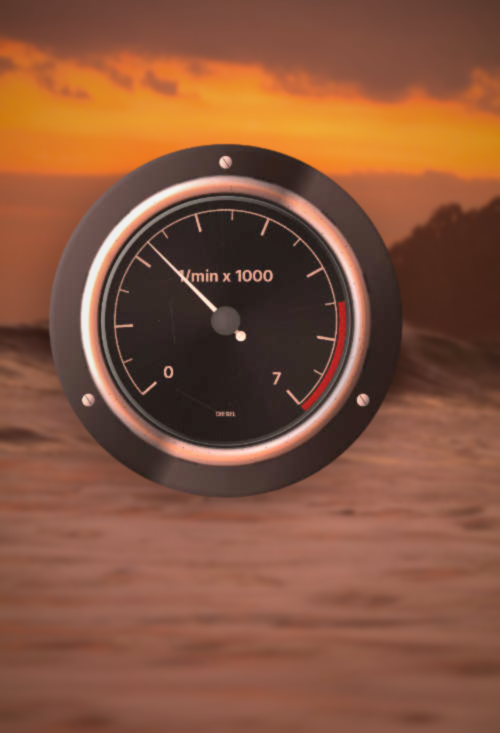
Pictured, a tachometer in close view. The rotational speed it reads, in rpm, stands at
2250 rpm
